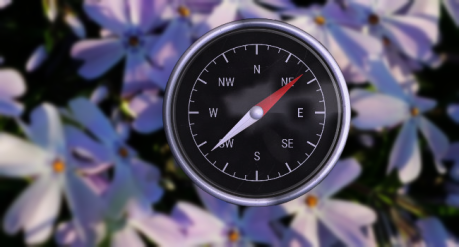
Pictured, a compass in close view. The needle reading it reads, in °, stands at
50 °
